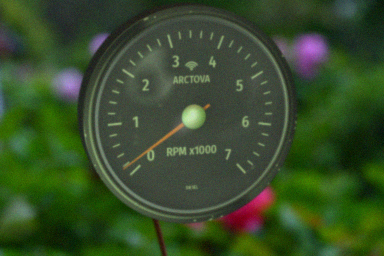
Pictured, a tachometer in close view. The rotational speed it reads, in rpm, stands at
200 rpm
